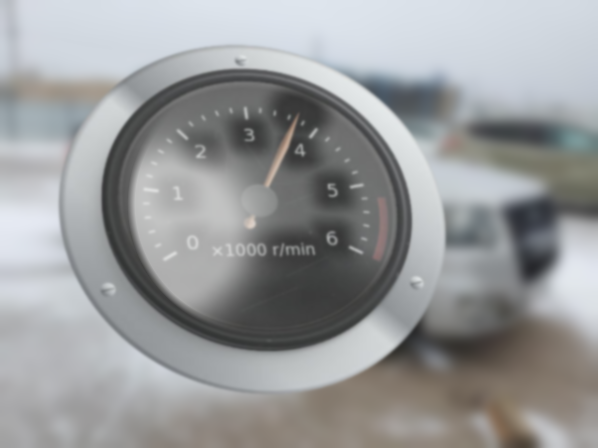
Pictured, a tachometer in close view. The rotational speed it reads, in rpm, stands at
3700 rpm
